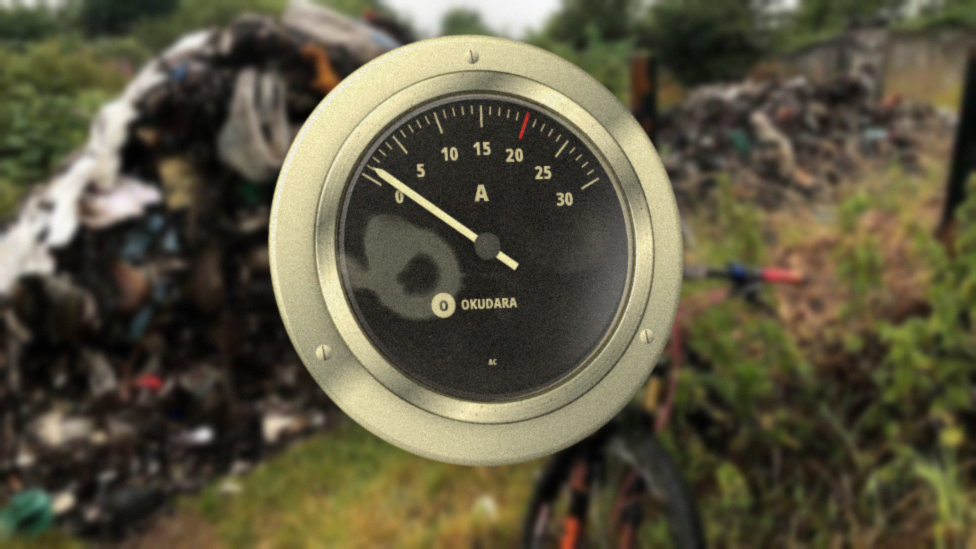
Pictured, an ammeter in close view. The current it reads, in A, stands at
1 A
